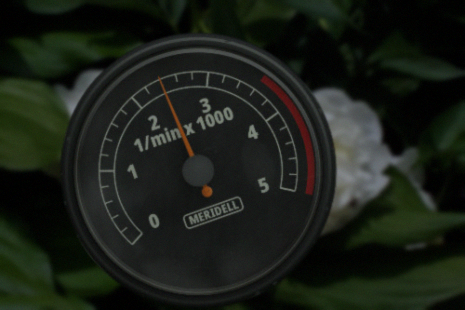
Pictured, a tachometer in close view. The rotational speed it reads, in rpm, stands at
2400 rpm
